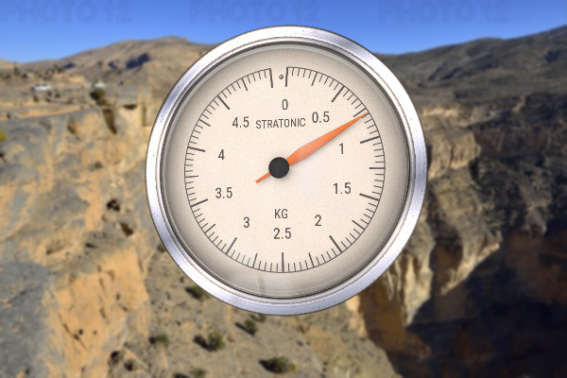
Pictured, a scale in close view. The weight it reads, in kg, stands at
0.8 kg
